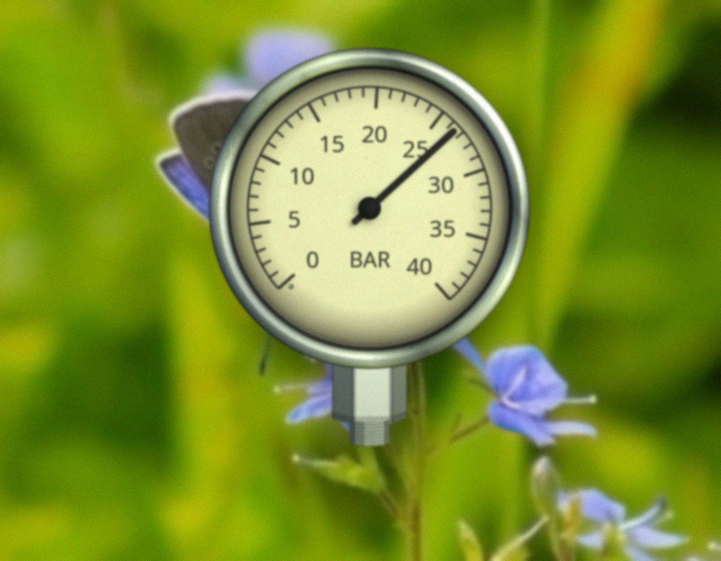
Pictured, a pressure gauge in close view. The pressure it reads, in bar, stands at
26.5 bar
